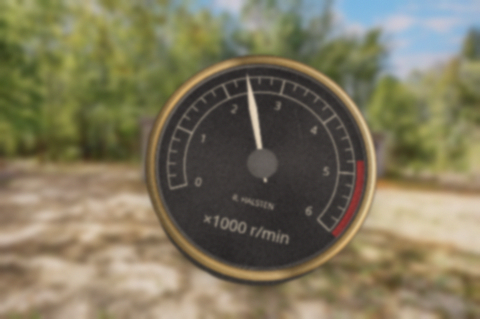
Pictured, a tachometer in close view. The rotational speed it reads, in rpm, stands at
2400 rpm
